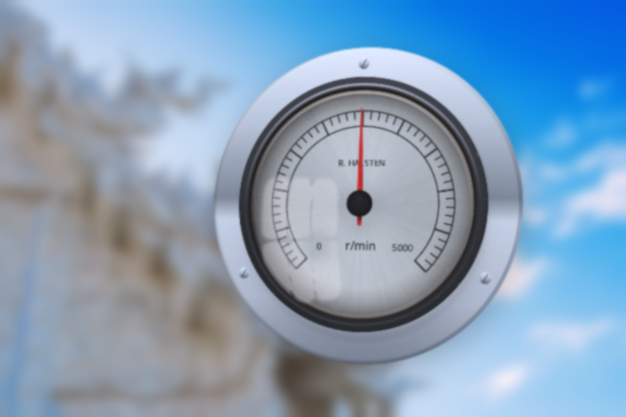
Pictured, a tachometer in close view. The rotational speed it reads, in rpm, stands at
2500 rpm
